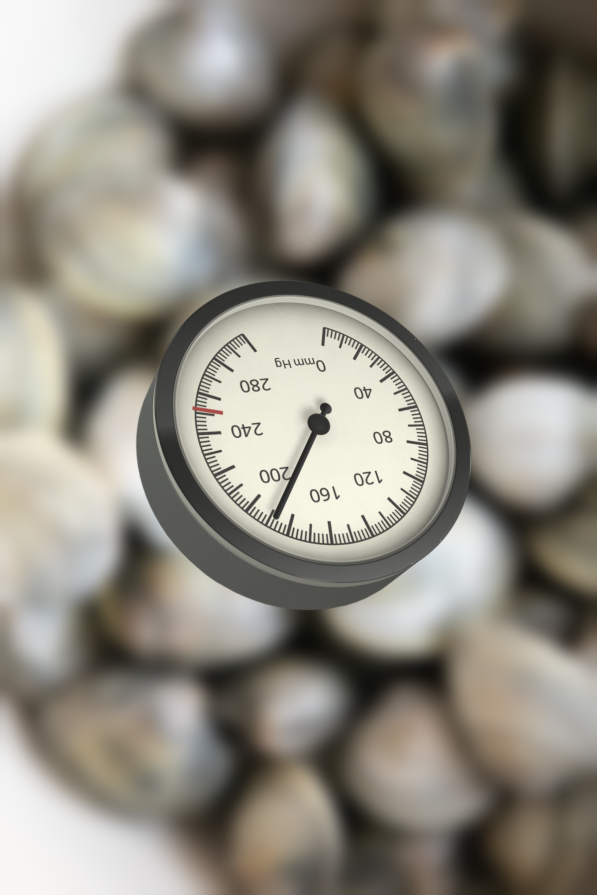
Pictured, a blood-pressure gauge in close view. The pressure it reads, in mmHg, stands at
188 mmHg
